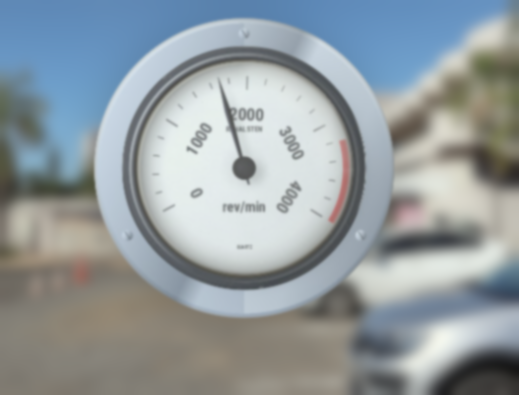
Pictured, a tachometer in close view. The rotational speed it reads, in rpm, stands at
1700 rpm
